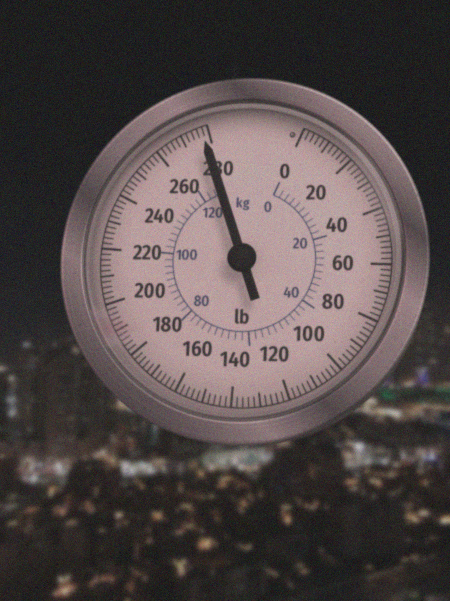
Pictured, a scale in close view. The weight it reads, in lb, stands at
278 lb
